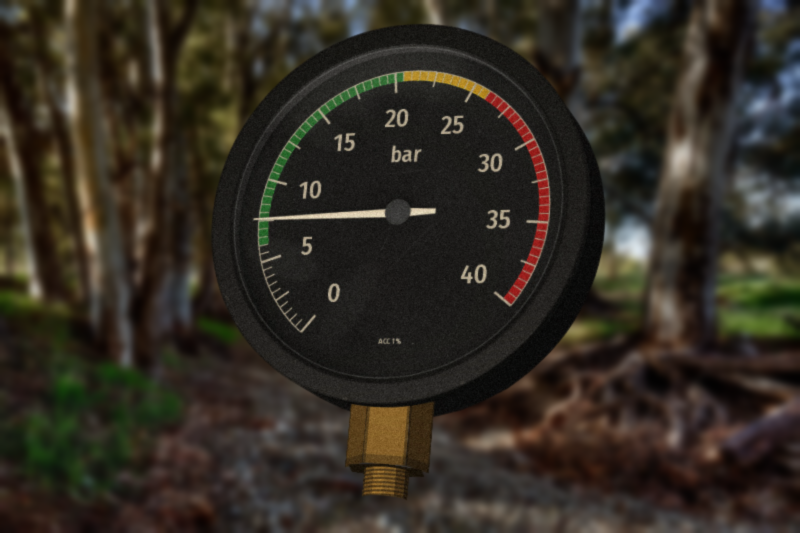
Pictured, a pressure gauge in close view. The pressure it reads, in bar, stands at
7.5 bar
